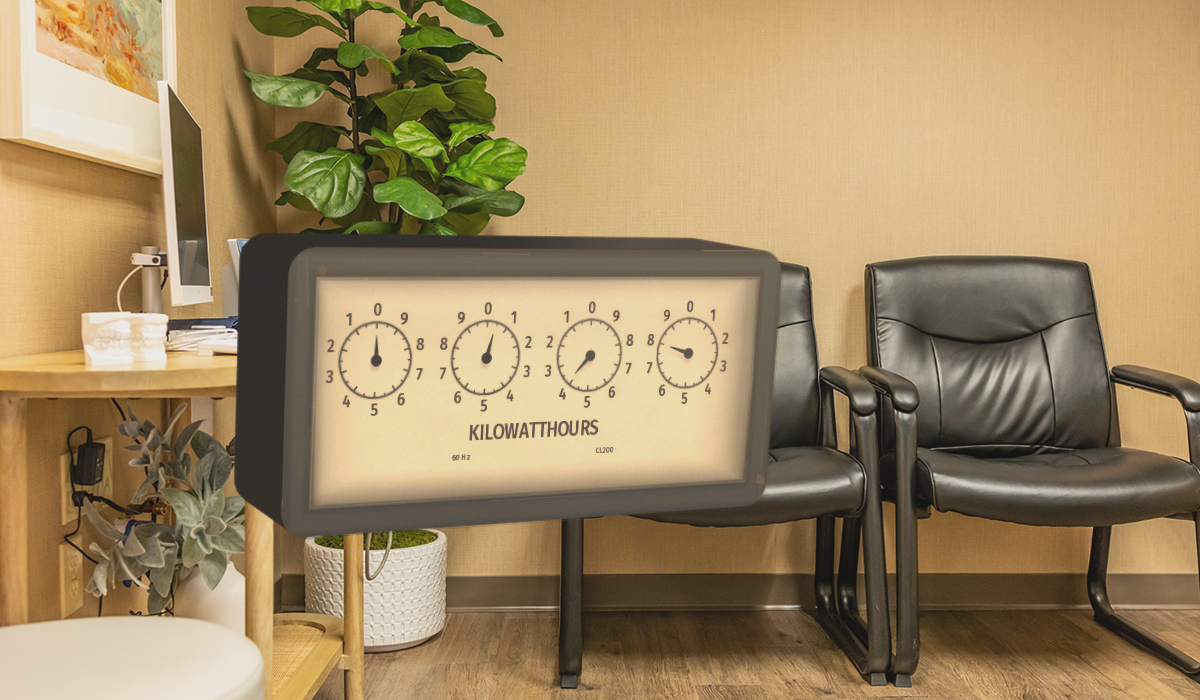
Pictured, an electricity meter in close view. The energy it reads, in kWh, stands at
38 kWh
